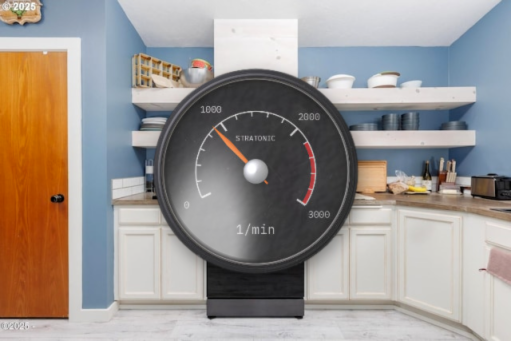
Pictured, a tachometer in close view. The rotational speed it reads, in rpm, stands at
900 rpm
